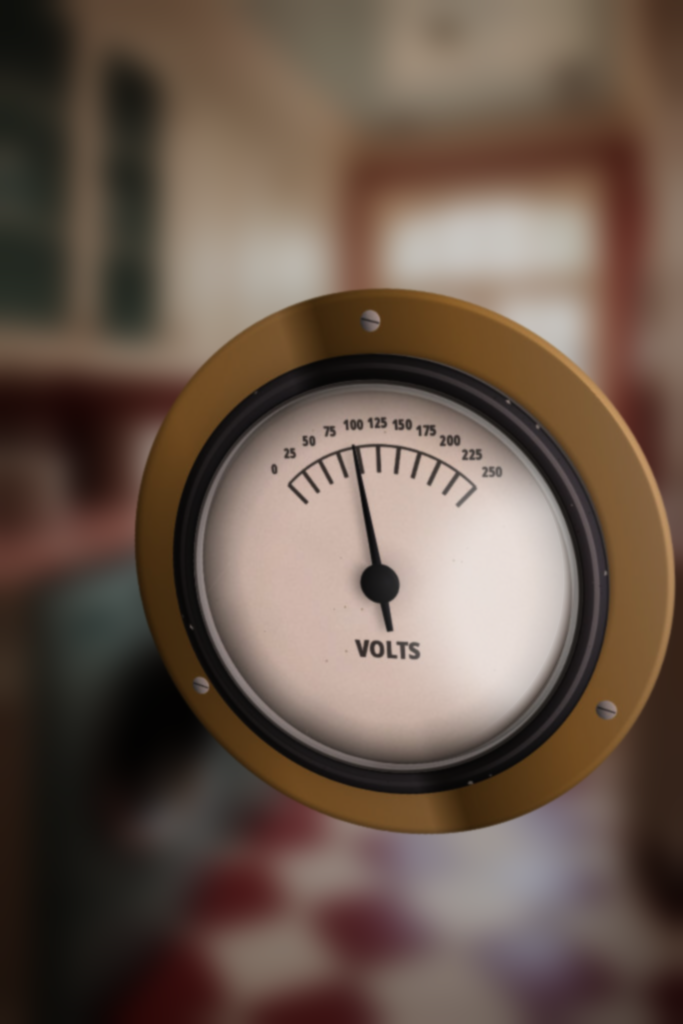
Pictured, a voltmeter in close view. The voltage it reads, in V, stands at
100 V
